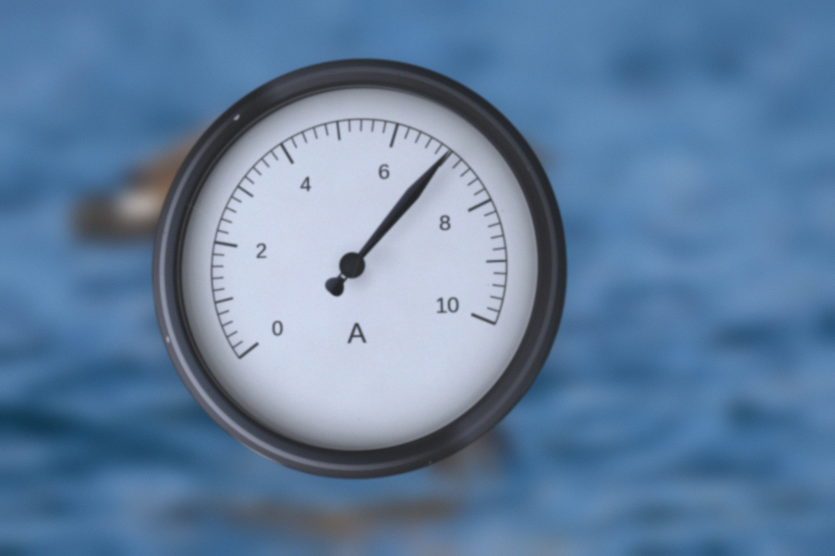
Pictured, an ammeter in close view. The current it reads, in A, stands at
7 A
